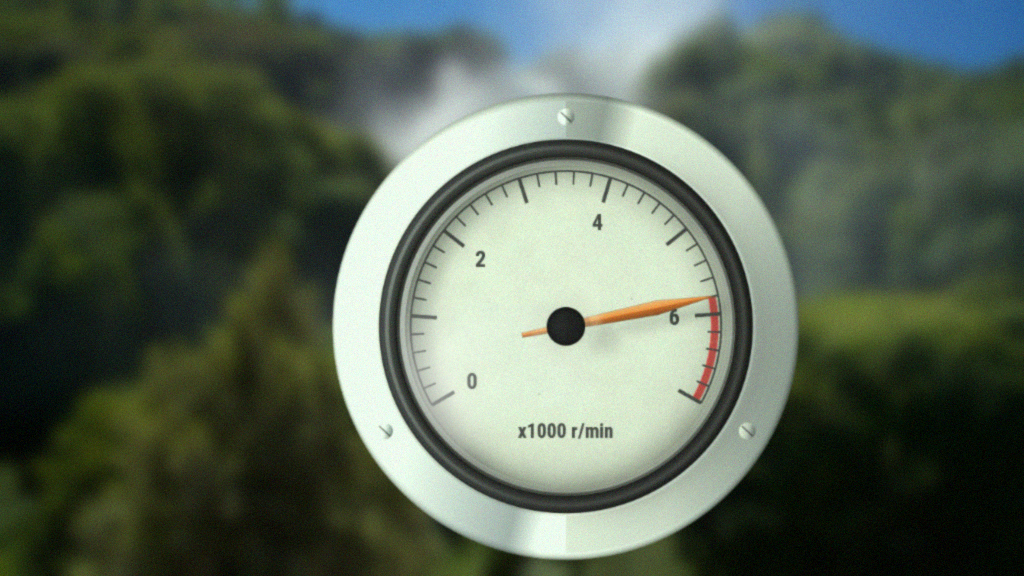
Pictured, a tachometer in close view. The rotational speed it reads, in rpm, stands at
5800 rpm
